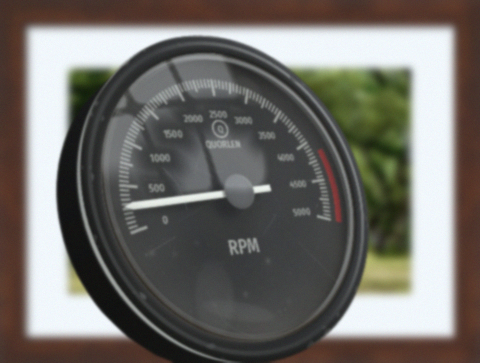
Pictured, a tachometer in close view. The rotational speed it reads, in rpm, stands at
250 rpm
